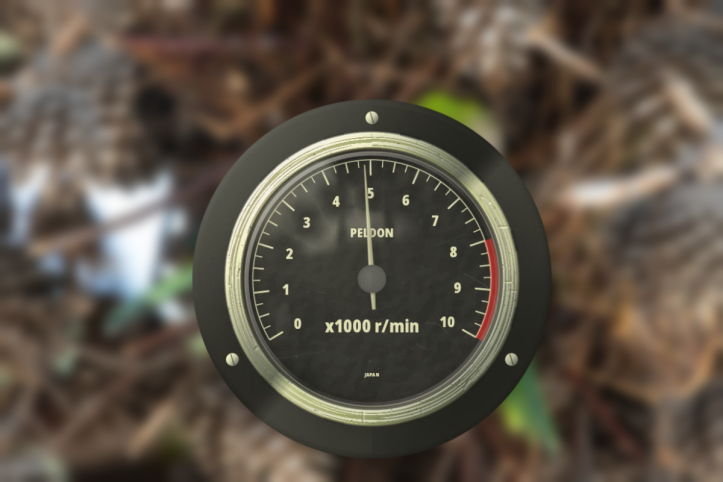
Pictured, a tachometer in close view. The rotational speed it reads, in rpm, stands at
4875 rpm
